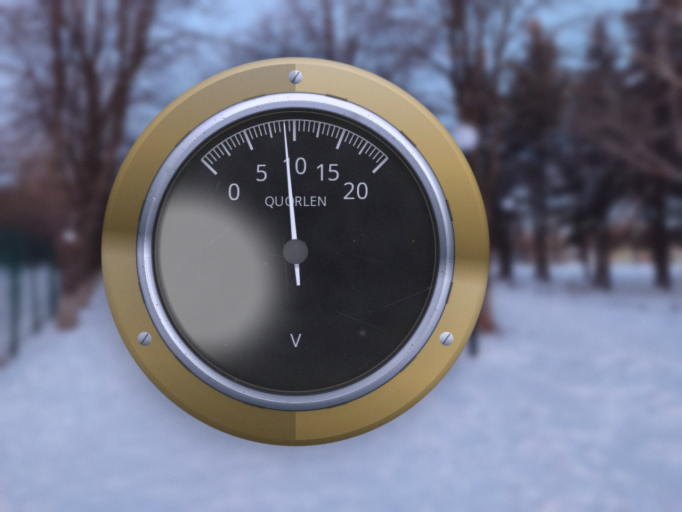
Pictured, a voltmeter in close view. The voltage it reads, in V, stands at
9 V
